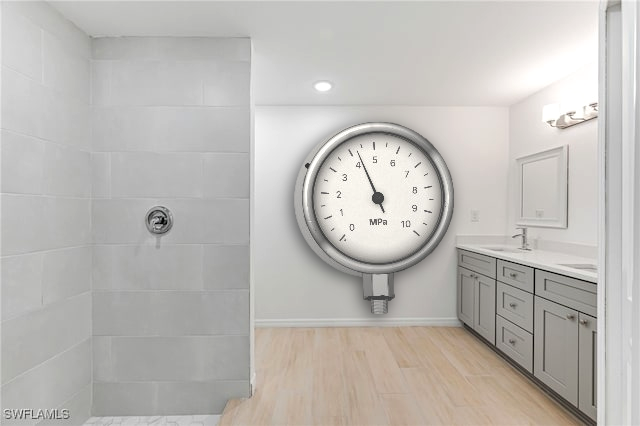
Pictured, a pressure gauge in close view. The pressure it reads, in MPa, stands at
4.25 MPa
